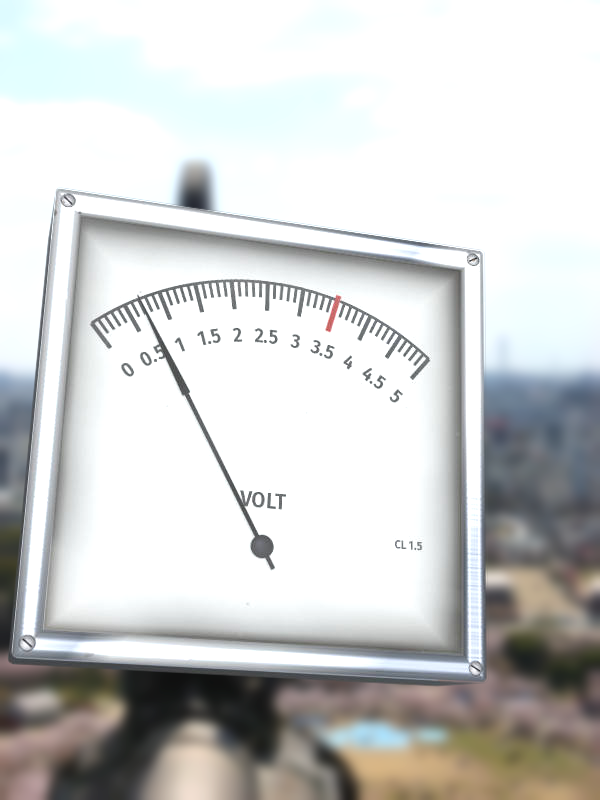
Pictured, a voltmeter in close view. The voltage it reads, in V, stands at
0.7 V
